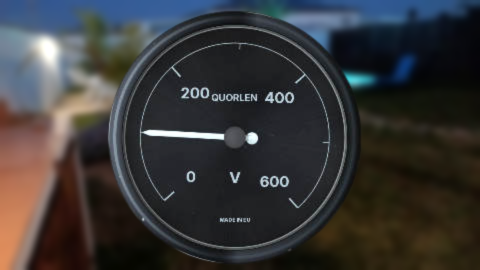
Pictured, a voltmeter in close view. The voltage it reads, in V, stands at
100 V
